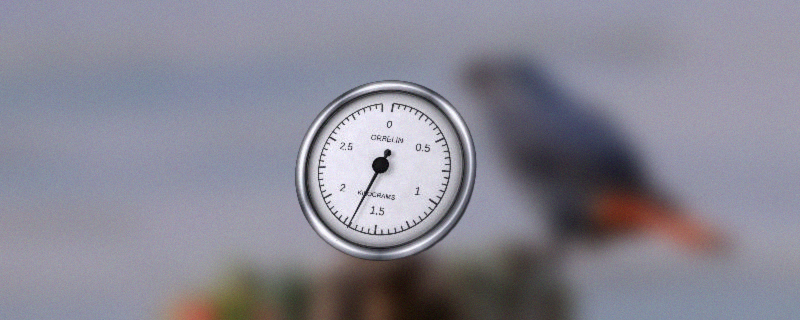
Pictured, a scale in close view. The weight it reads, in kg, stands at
1.7 kg
